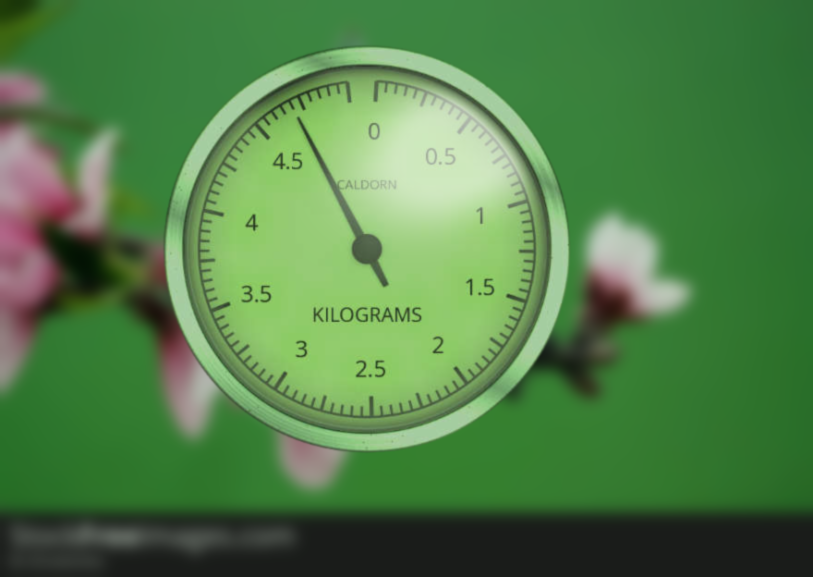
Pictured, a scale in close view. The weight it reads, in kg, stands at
4.7 kg
